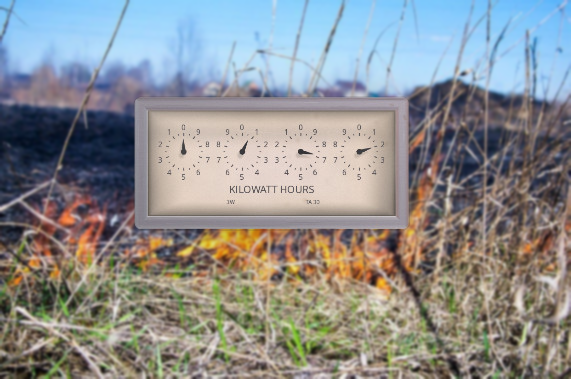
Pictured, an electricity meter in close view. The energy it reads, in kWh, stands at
72 kWh
